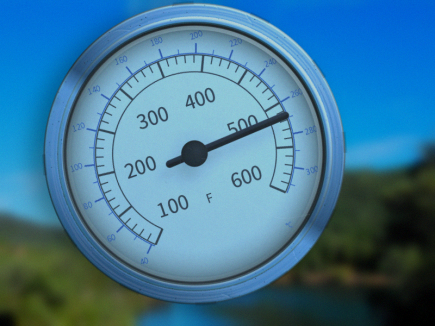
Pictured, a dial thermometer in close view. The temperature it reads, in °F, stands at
515 °F
